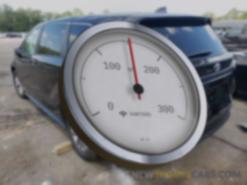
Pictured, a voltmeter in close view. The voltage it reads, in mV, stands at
150 mV
